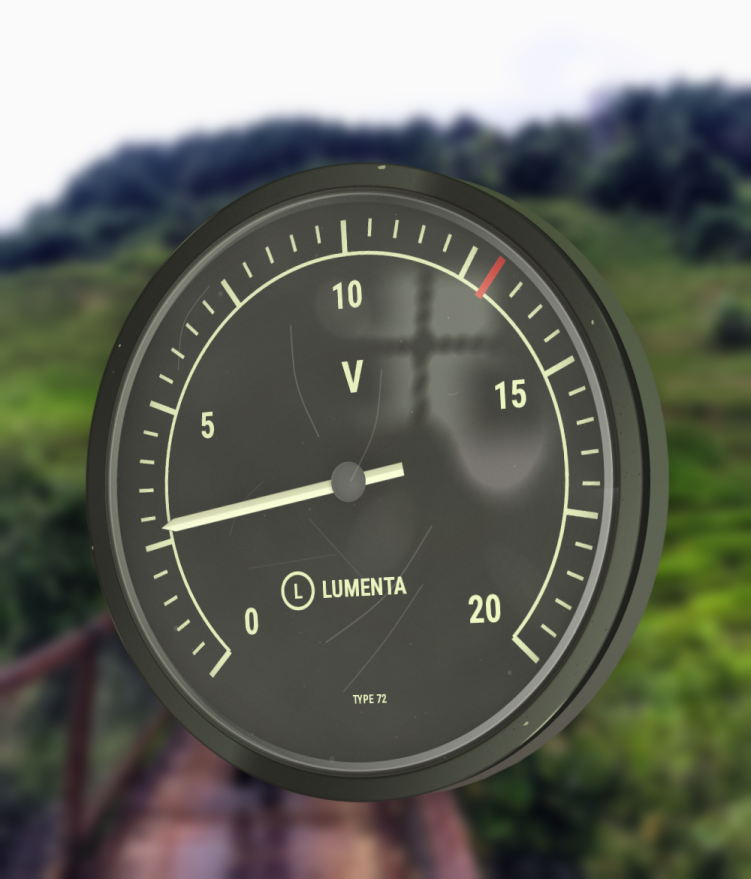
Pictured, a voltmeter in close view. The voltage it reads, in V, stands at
2.75 V
